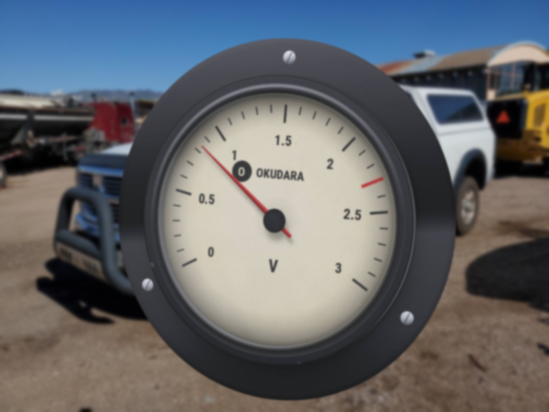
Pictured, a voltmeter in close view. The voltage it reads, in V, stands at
0.85 V
